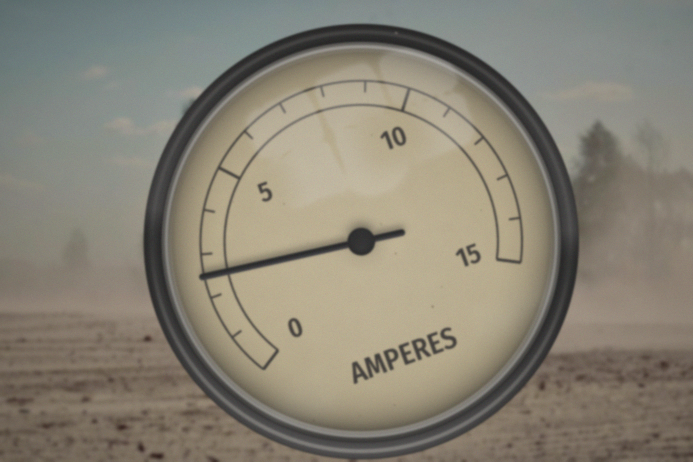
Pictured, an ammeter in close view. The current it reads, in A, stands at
2.5 A
